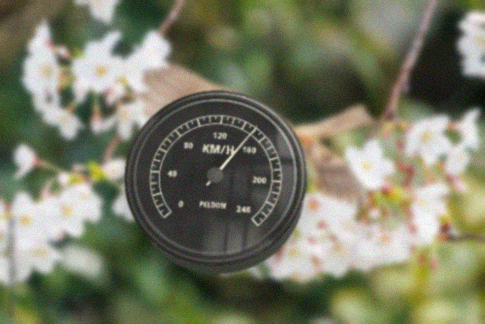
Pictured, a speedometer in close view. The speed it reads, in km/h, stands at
150 km/h
